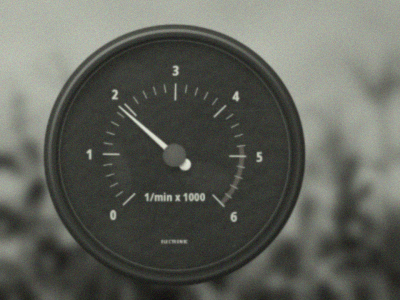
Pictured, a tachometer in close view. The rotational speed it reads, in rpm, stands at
1900 rpm
